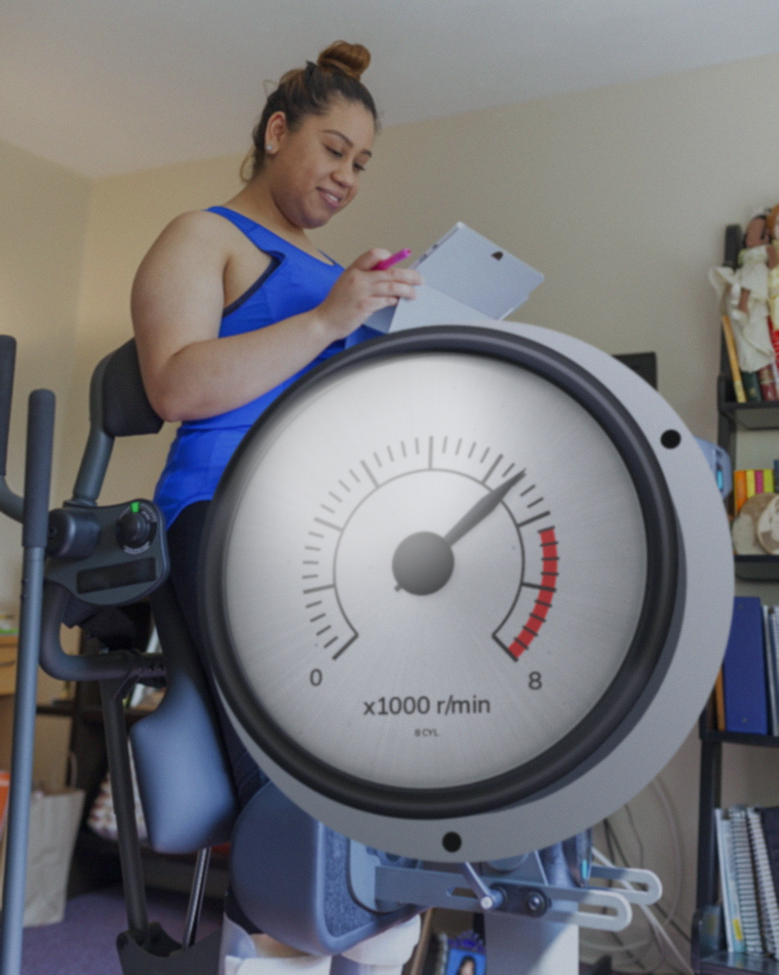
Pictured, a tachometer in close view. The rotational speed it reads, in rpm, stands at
5400 rpm
